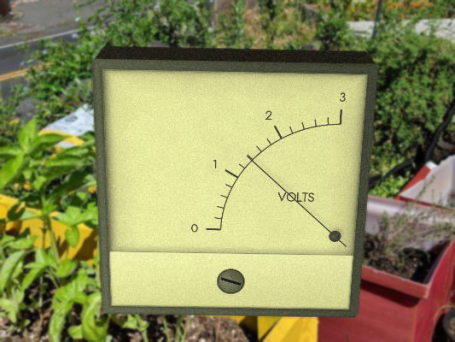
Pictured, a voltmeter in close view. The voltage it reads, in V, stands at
1.4 V
